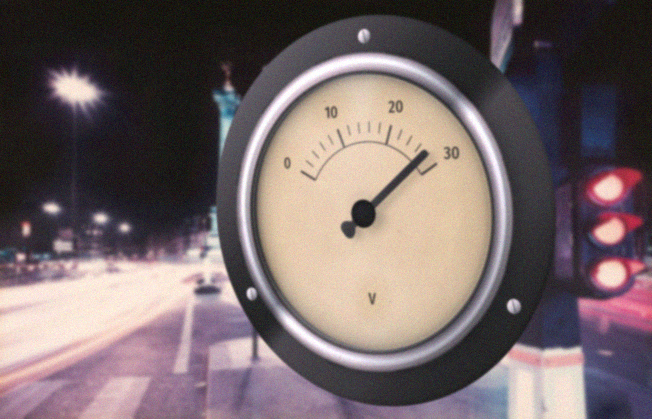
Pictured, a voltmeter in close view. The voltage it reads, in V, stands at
28 V
